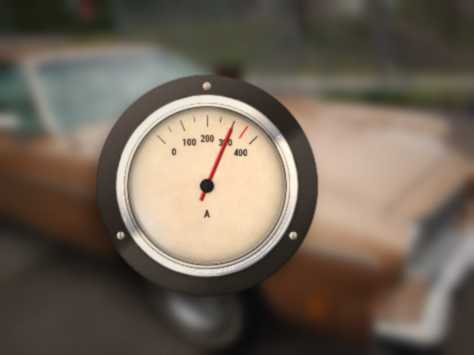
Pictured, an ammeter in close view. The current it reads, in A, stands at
300 A
